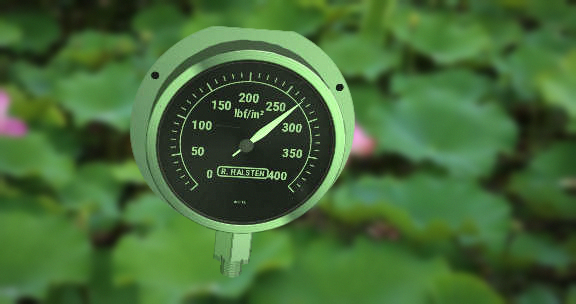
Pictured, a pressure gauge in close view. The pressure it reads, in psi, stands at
270 psi
